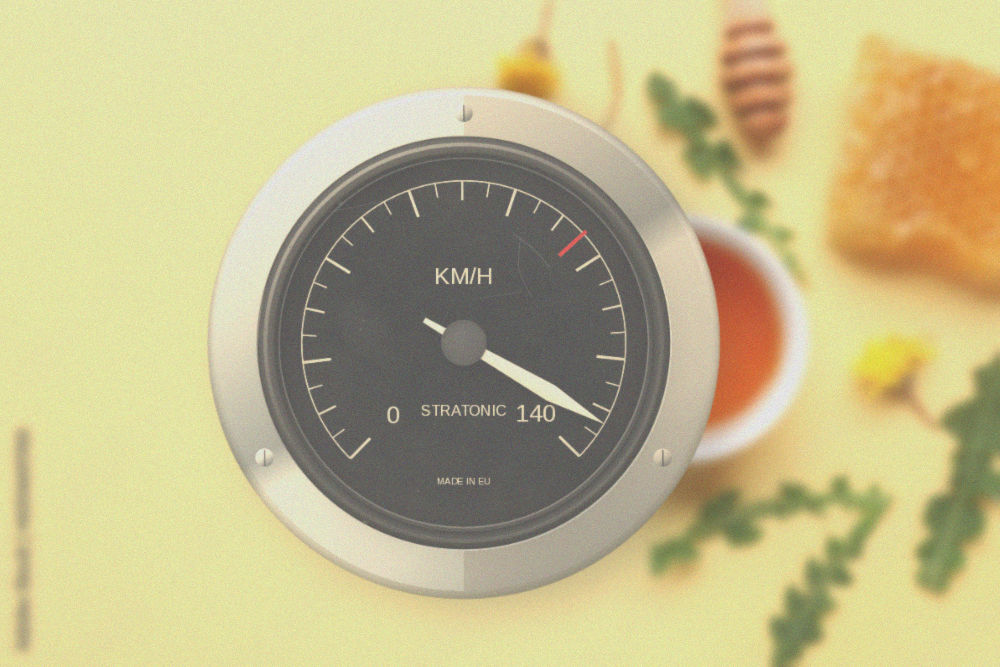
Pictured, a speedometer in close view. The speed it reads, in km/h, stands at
132.5 km/h
